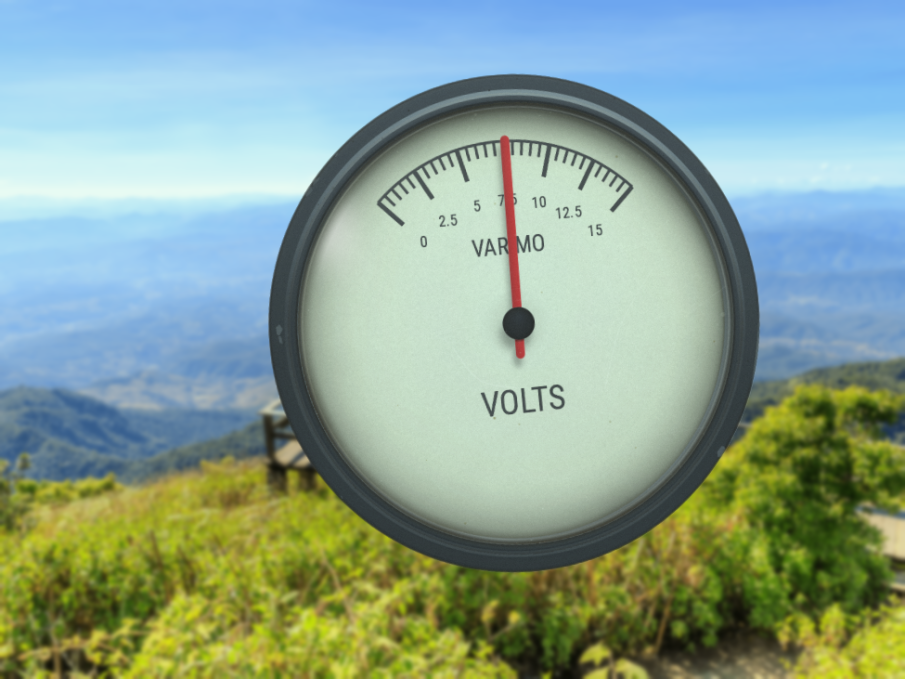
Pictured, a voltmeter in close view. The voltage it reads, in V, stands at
7.5 V
